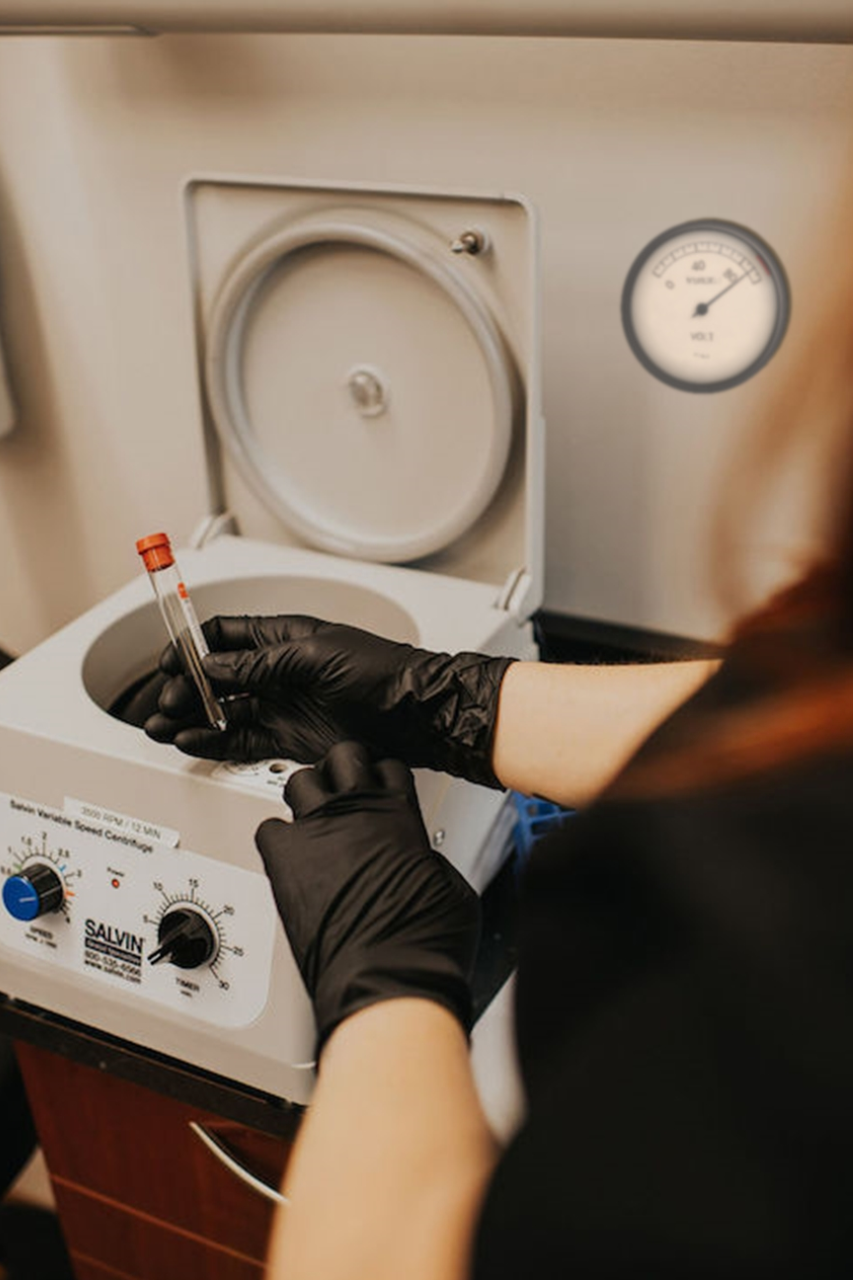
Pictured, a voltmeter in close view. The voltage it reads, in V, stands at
90 V
